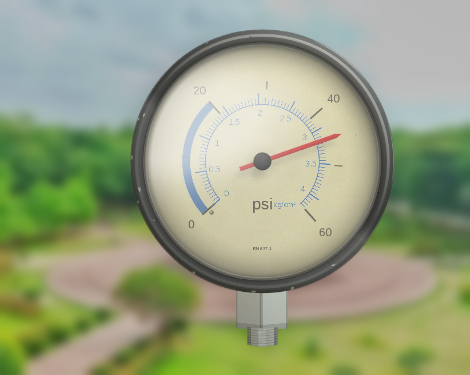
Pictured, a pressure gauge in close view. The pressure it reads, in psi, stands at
45 psi
